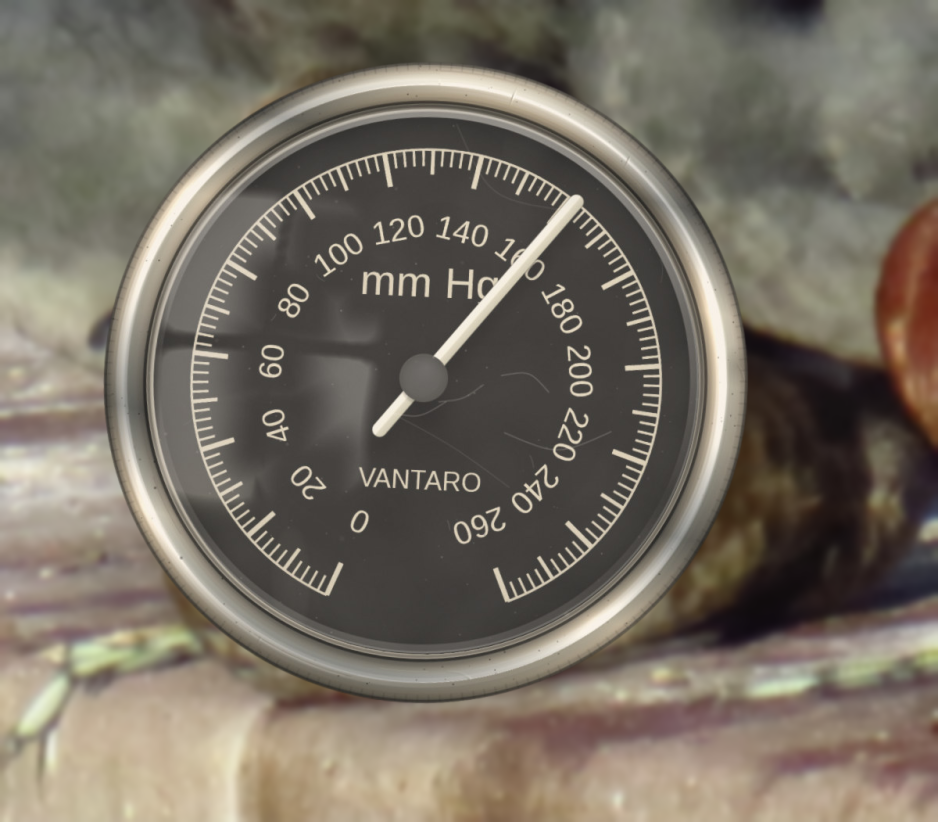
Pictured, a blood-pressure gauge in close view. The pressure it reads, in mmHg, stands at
162 mmHg
